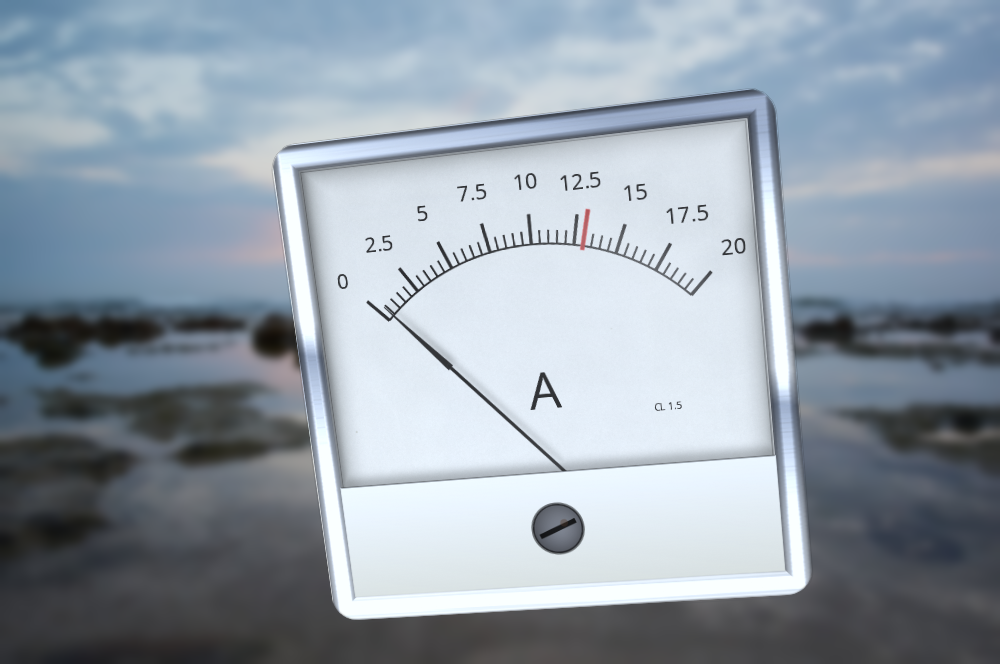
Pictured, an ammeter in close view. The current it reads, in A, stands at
0.5 A
